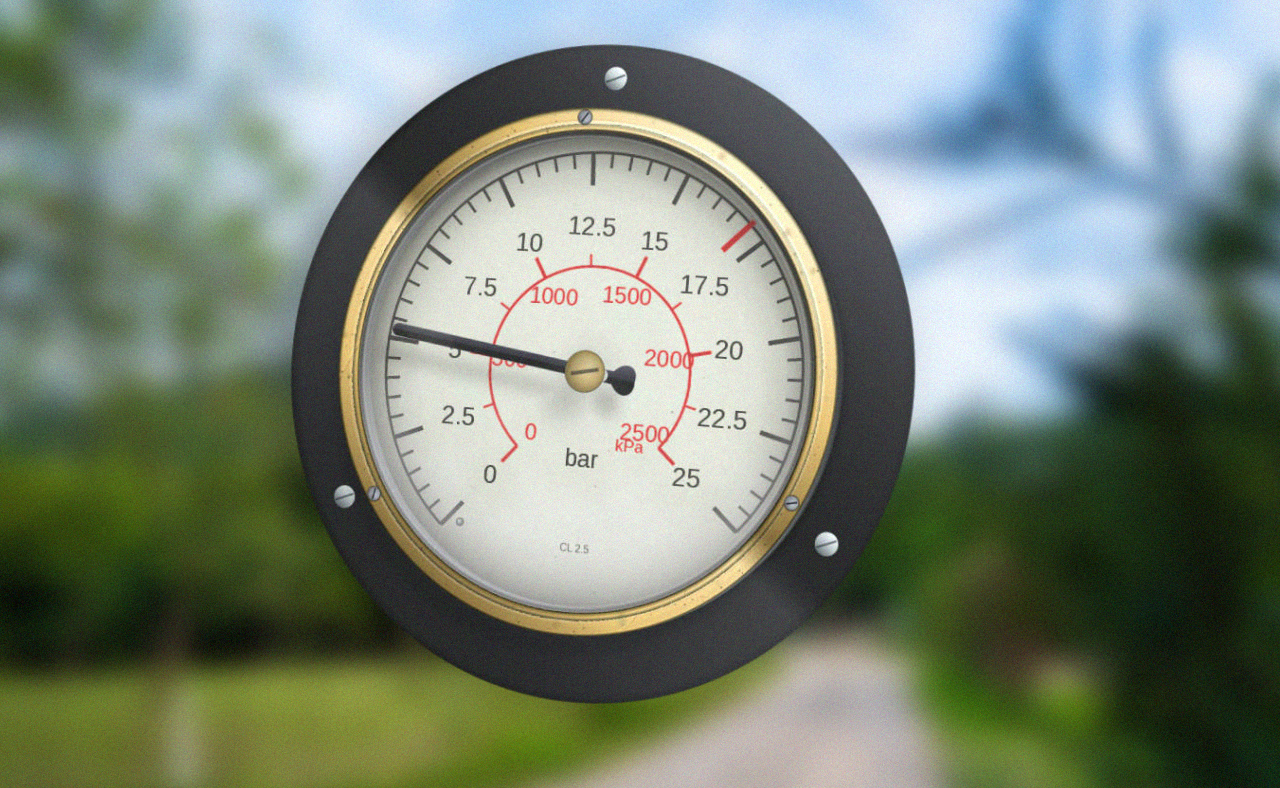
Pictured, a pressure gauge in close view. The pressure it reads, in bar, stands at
5.25 bar
